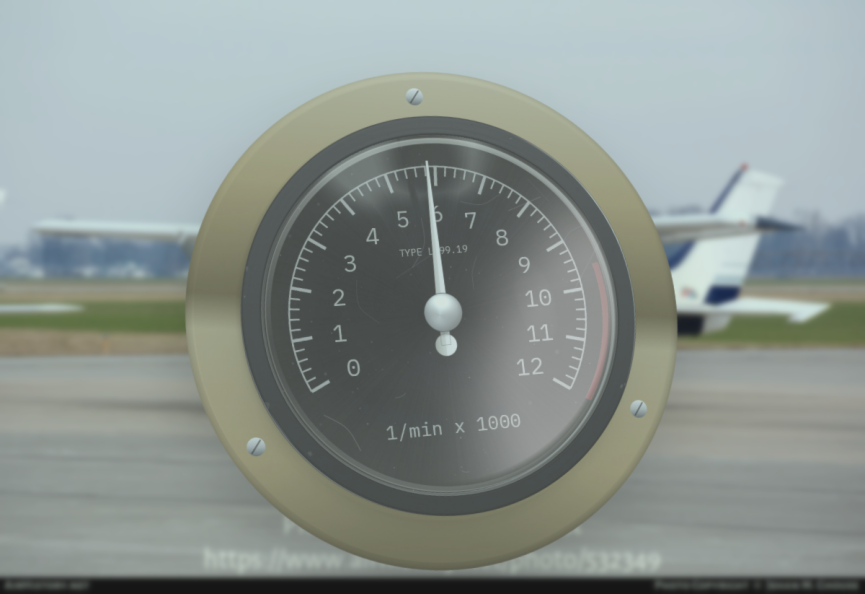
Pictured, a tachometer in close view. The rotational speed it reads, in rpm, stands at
5800 rpm
